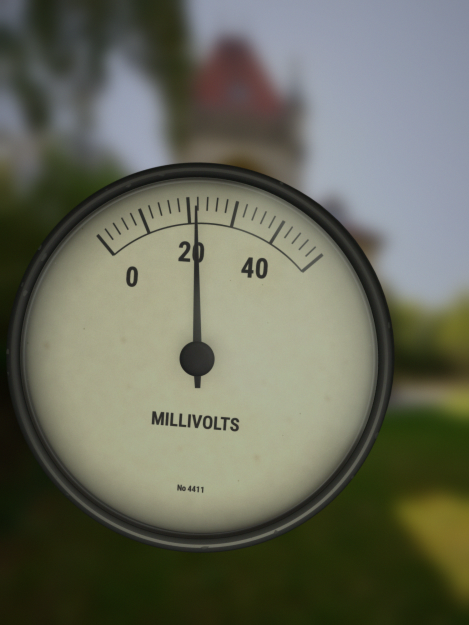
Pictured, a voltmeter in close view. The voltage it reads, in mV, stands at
22 mV
